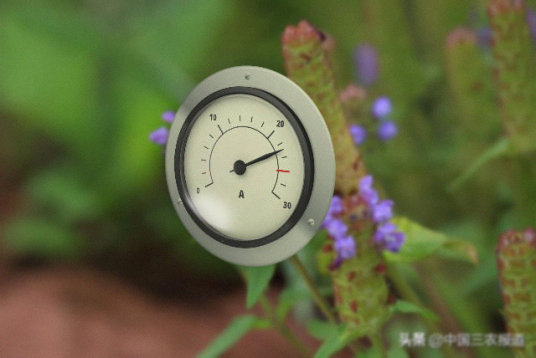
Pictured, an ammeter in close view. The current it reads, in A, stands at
23 A
